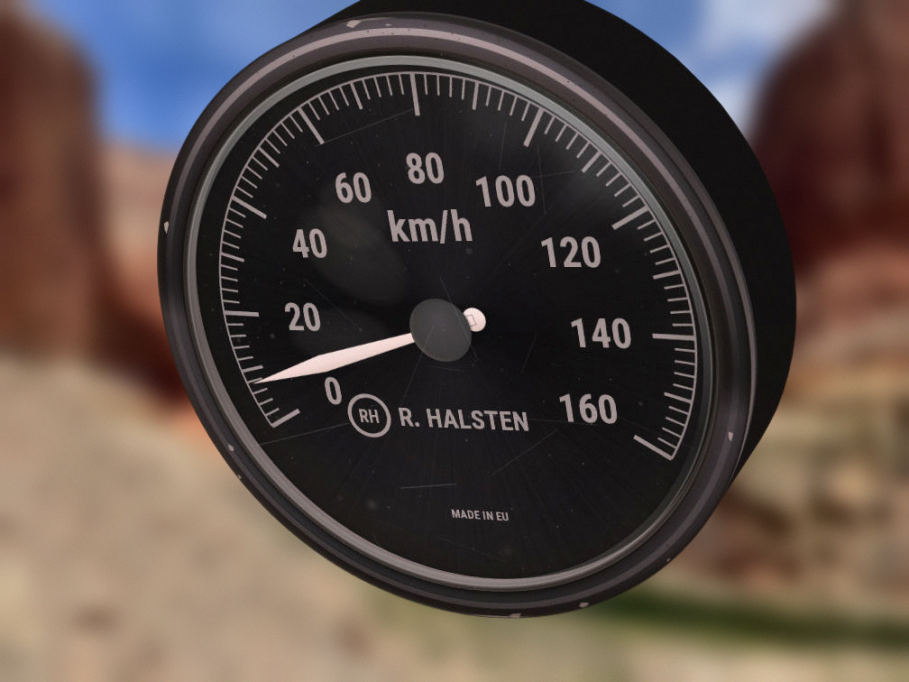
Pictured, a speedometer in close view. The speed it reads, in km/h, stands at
8 km/h
